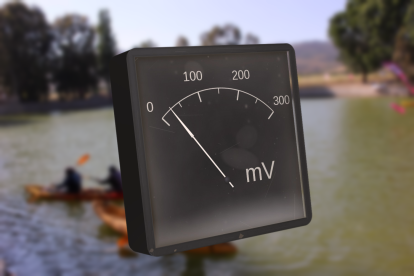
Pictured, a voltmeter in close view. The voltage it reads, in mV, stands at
25 mV
